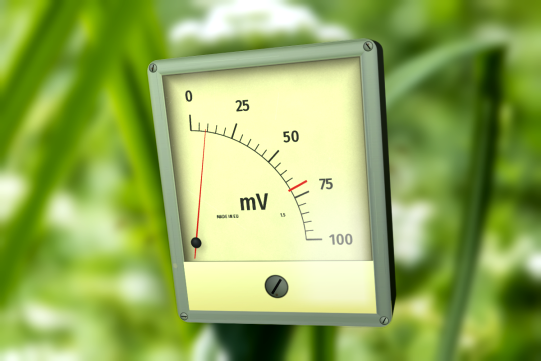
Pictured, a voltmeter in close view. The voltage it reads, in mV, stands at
10 mV
